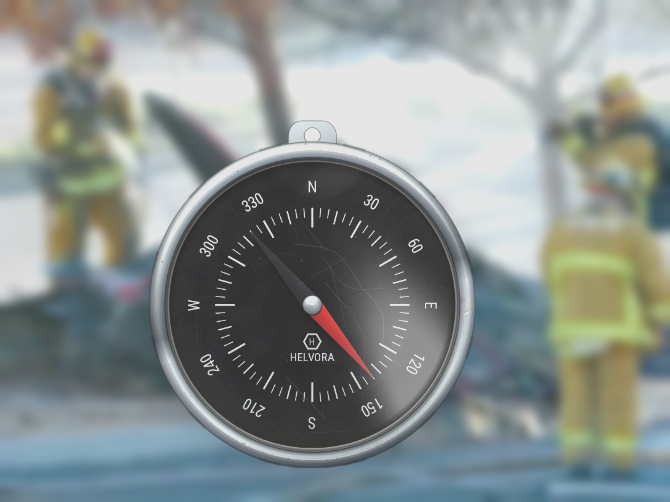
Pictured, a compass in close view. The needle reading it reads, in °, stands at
140 °
